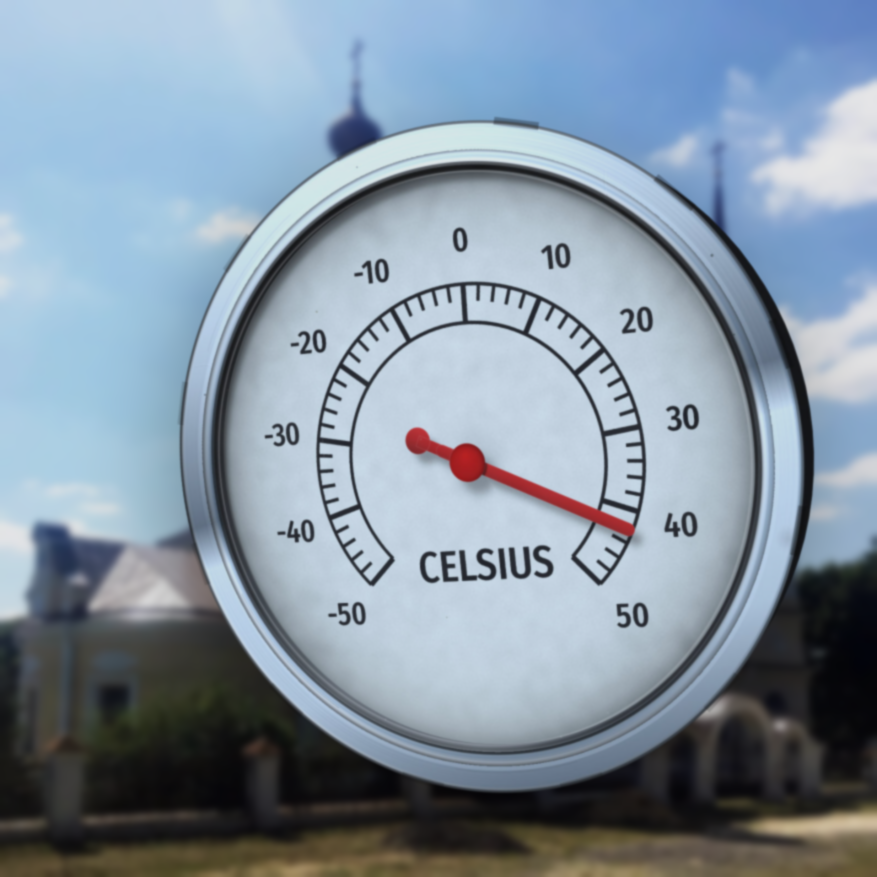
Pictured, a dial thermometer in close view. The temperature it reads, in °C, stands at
42 °C
